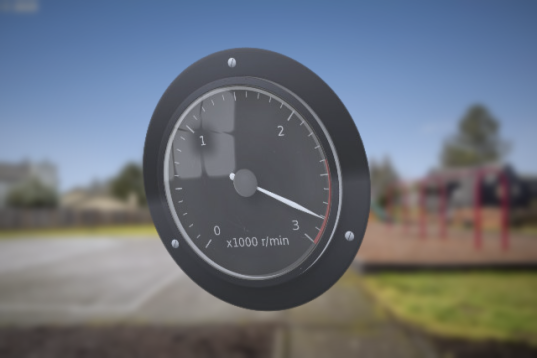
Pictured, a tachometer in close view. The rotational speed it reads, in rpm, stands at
2800 rpm
